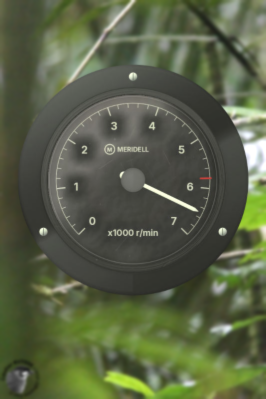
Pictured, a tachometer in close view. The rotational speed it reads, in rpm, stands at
6500 rpm
